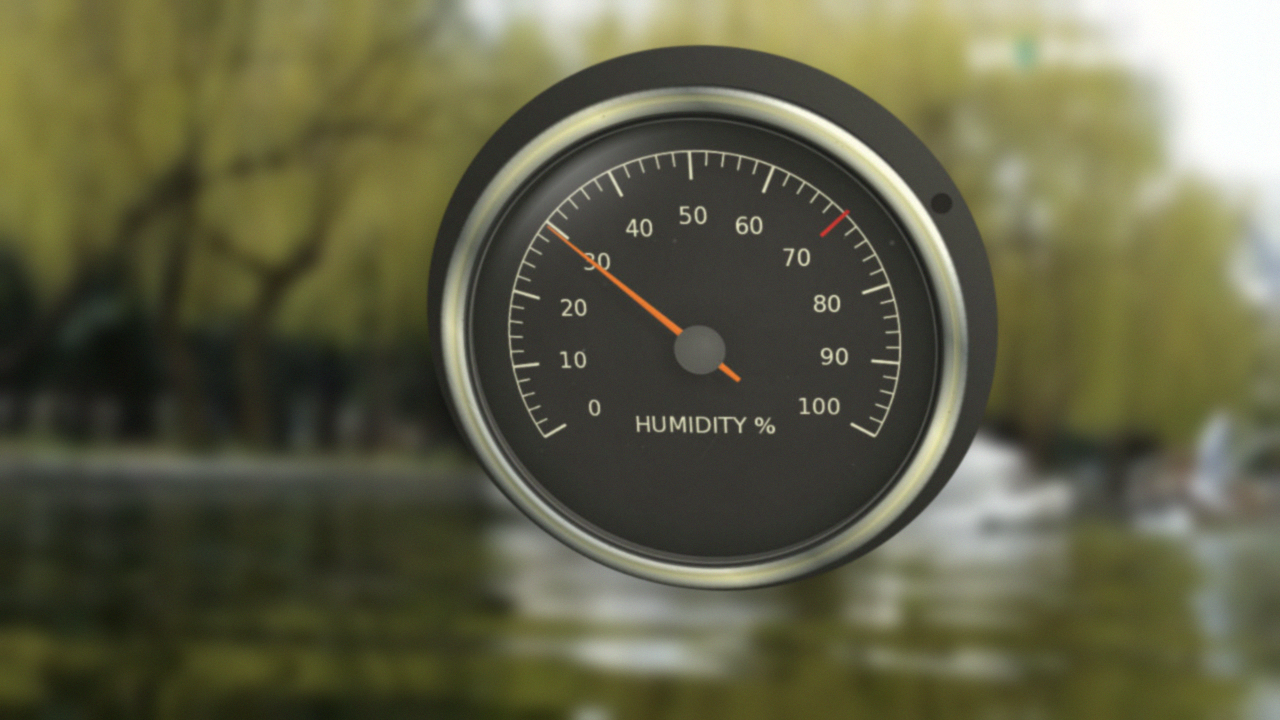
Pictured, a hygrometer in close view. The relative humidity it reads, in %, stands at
30 %
